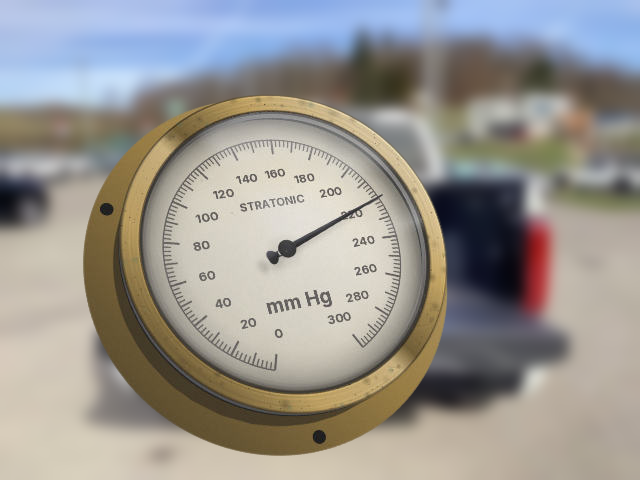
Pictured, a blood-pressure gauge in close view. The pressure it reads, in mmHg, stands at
220 mmHg
